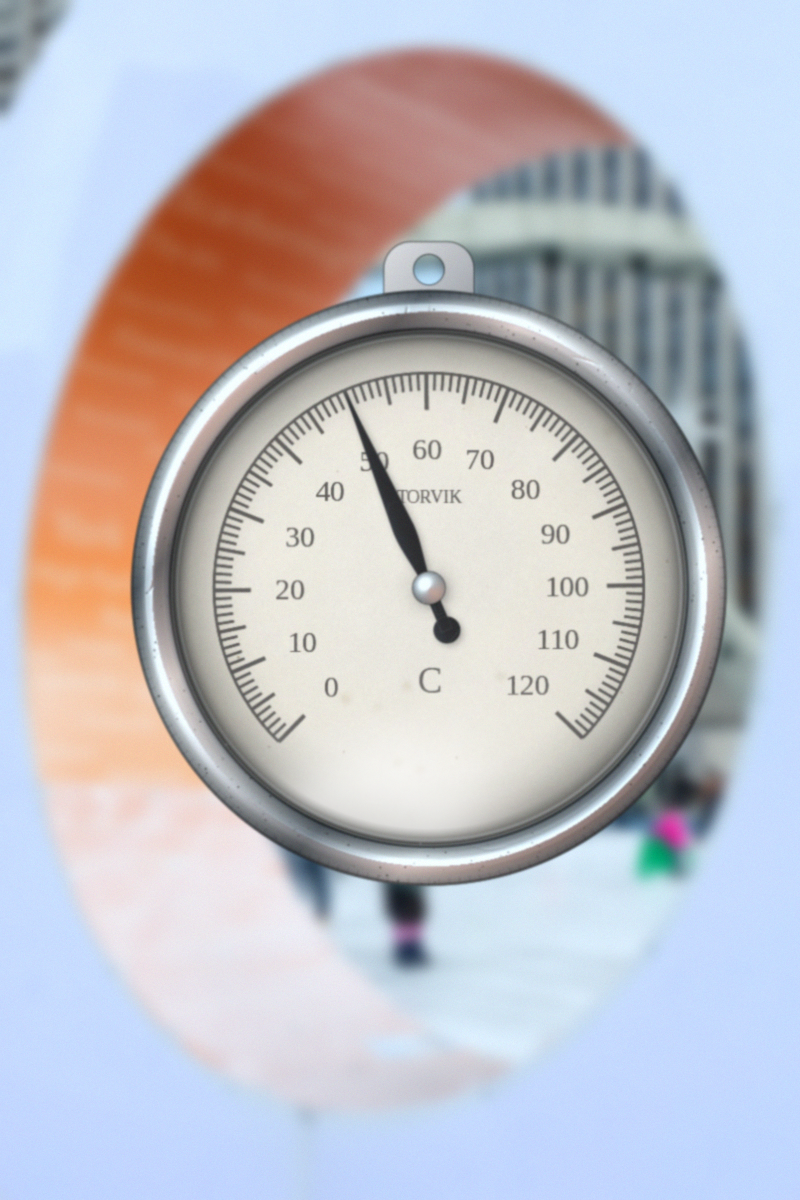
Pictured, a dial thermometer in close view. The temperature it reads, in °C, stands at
50 °C
